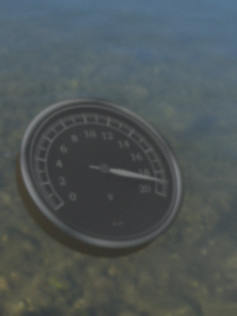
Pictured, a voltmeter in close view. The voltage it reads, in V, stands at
19 V
